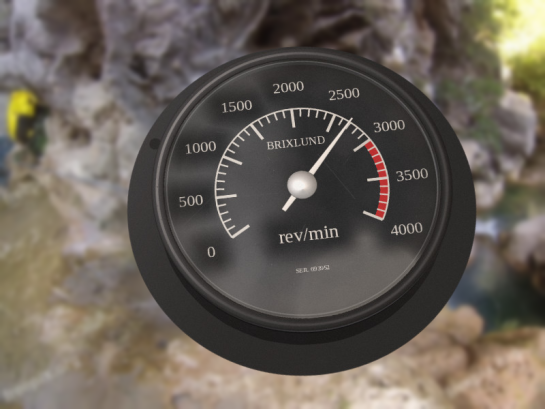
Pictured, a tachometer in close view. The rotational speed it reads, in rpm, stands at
2700 rpm
